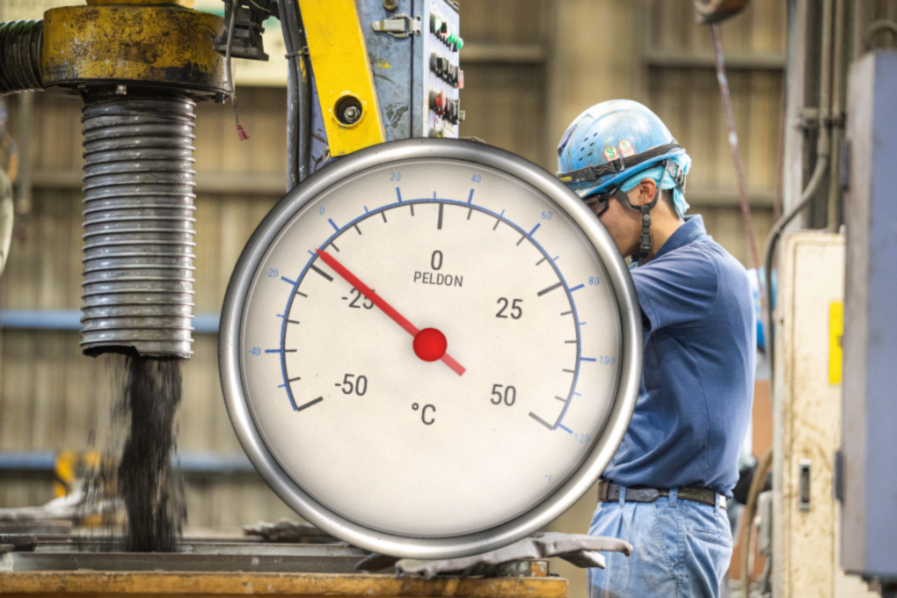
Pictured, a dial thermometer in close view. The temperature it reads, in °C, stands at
-22.5 °C
